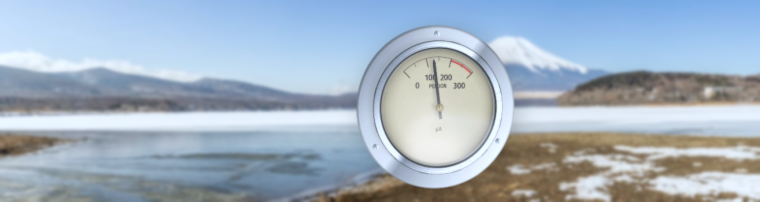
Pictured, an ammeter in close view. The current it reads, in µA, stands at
125 µA
